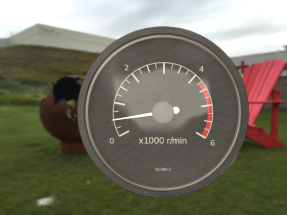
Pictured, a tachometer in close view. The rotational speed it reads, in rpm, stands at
500 rpm
